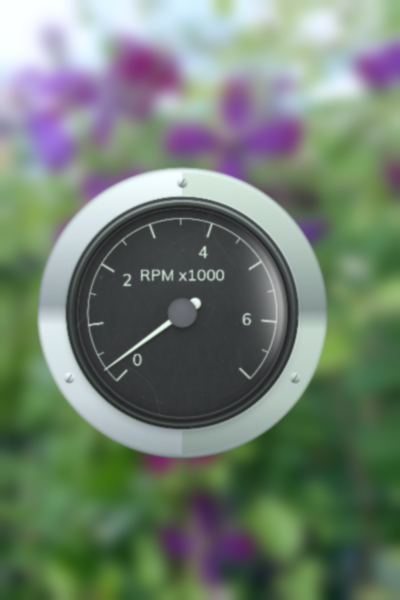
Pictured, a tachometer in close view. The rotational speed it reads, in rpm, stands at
250 rpm
